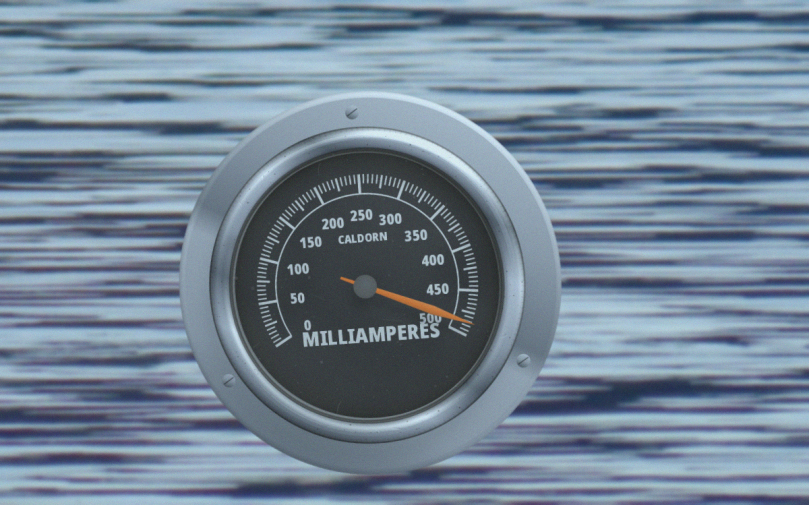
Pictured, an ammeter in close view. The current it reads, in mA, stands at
485 mA
